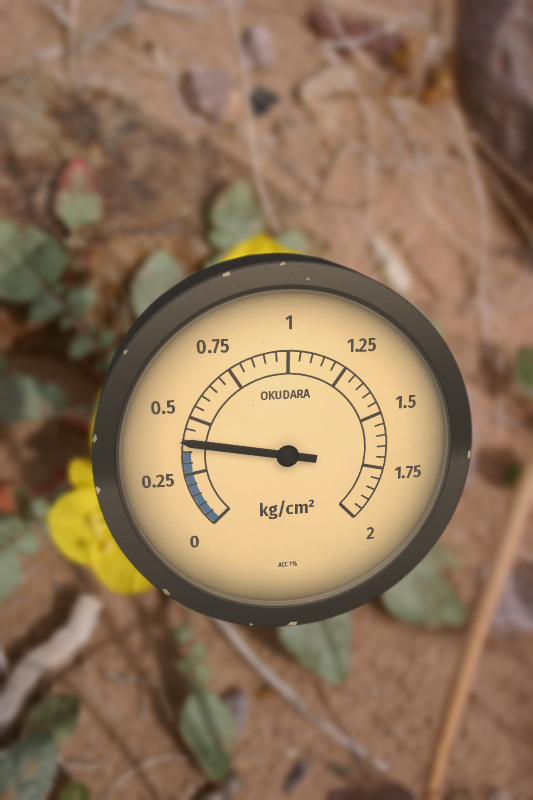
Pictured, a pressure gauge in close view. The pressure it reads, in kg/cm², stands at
0.4 kg/cm²
